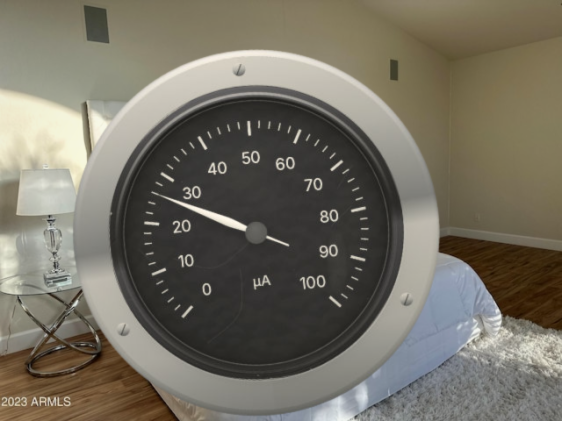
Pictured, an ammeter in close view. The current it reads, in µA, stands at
26 µA
